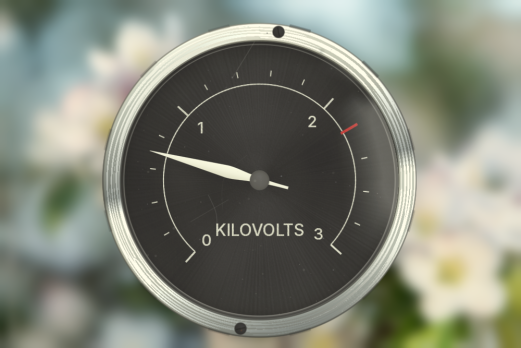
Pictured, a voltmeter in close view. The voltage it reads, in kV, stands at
0.7 kV
